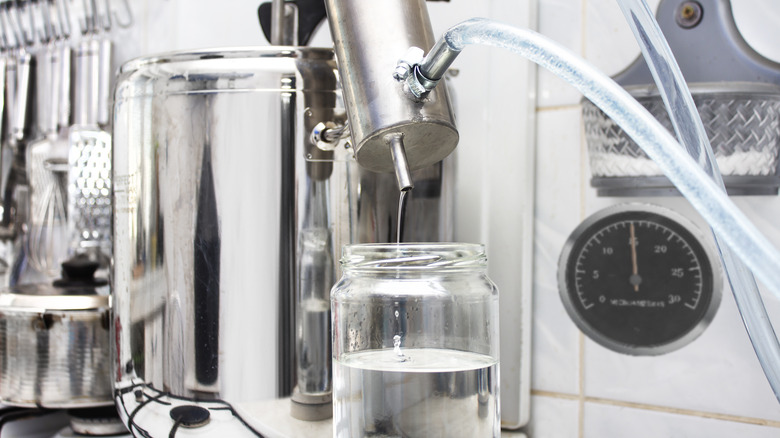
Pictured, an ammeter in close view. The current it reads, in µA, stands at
15 µA
